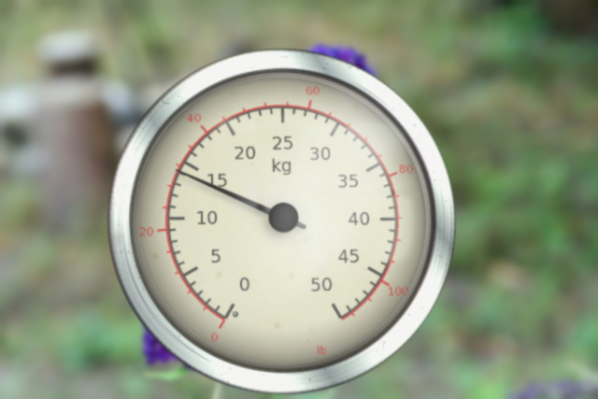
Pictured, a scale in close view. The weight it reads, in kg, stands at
14 kg
